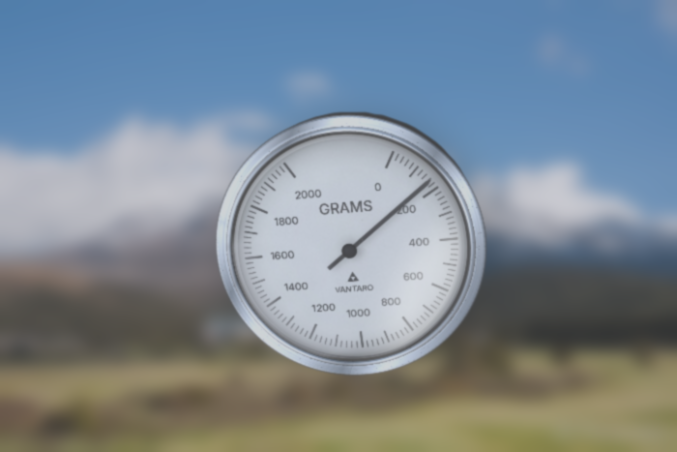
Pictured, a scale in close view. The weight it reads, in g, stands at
160 g
